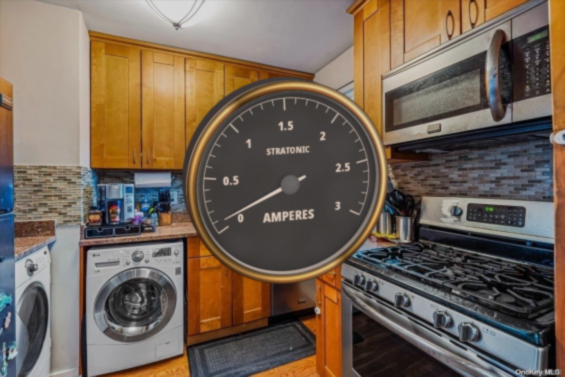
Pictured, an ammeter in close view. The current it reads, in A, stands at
0.1 A
